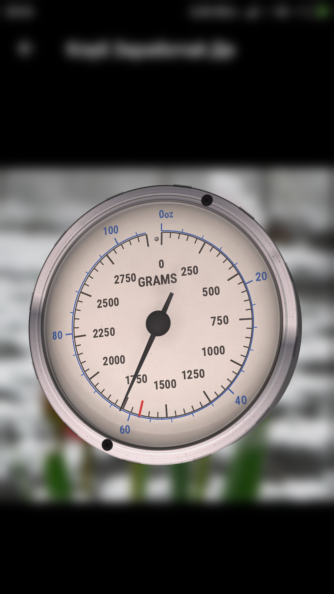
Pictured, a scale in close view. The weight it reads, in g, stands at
1750 g
